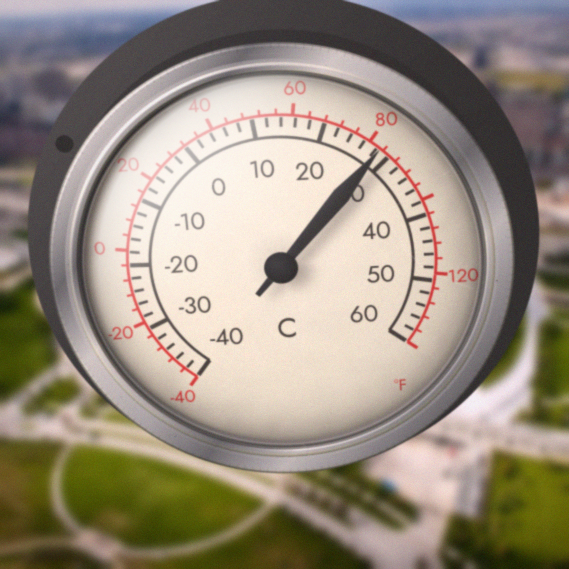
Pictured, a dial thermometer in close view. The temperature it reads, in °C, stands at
28 °C
